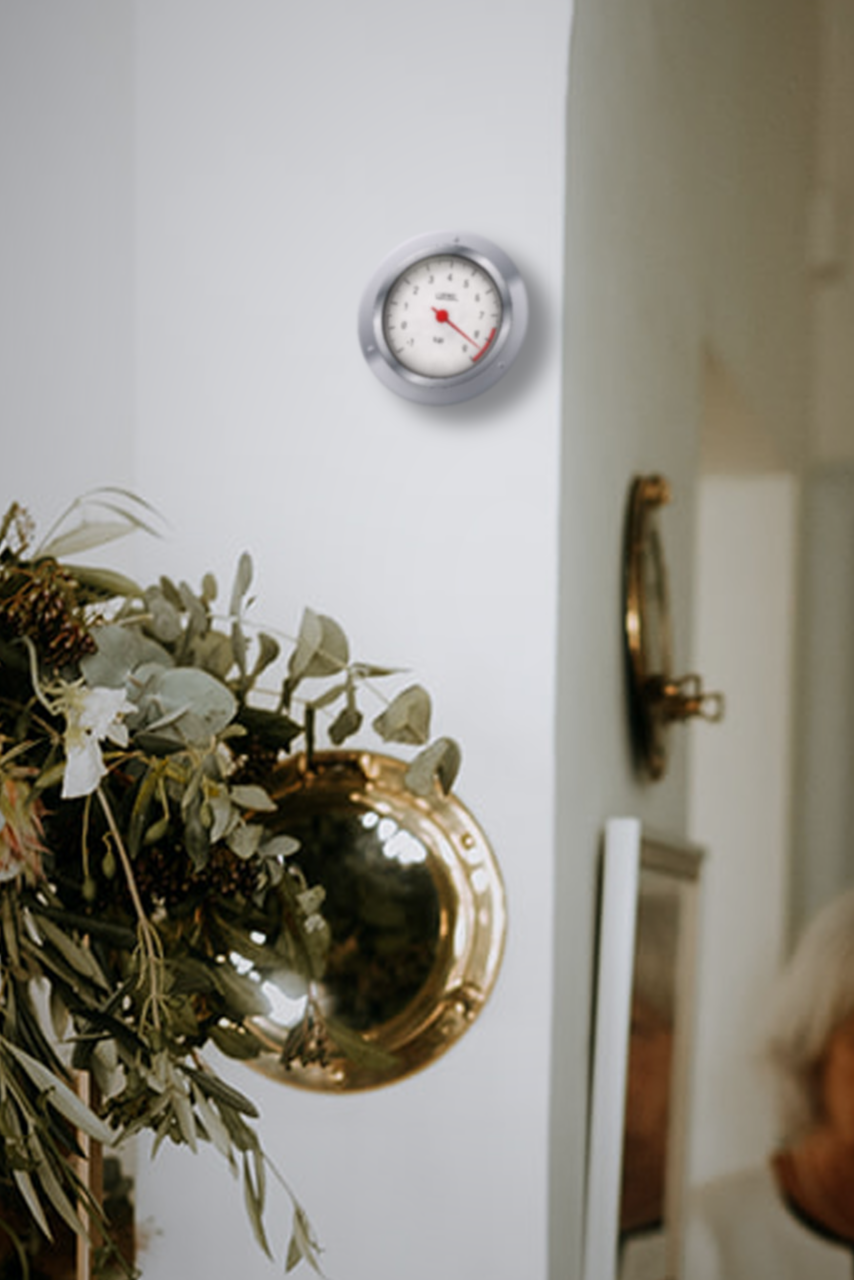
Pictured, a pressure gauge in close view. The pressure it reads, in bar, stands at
8.5 bar
